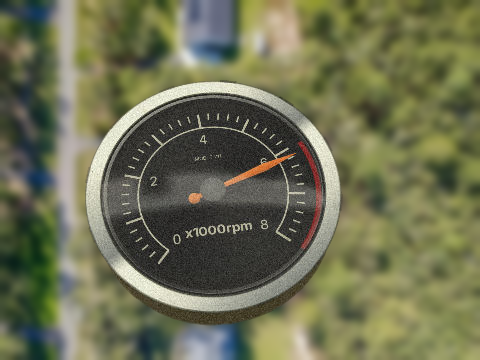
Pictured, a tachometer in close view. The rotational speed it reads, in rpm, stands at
6200 rpm
